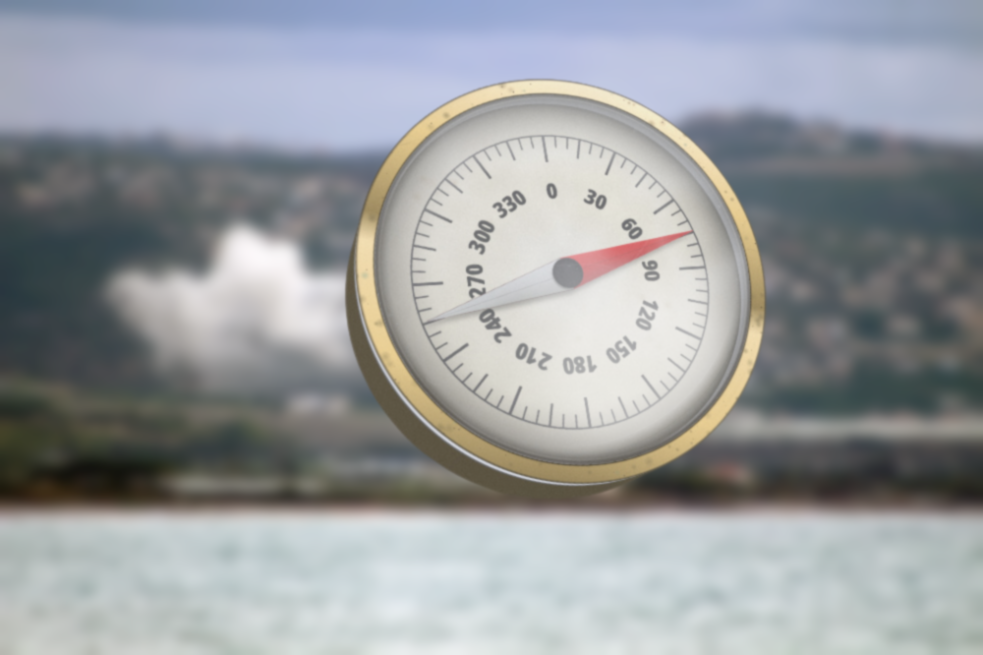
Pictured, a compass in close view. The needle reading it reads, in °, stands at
75 °
